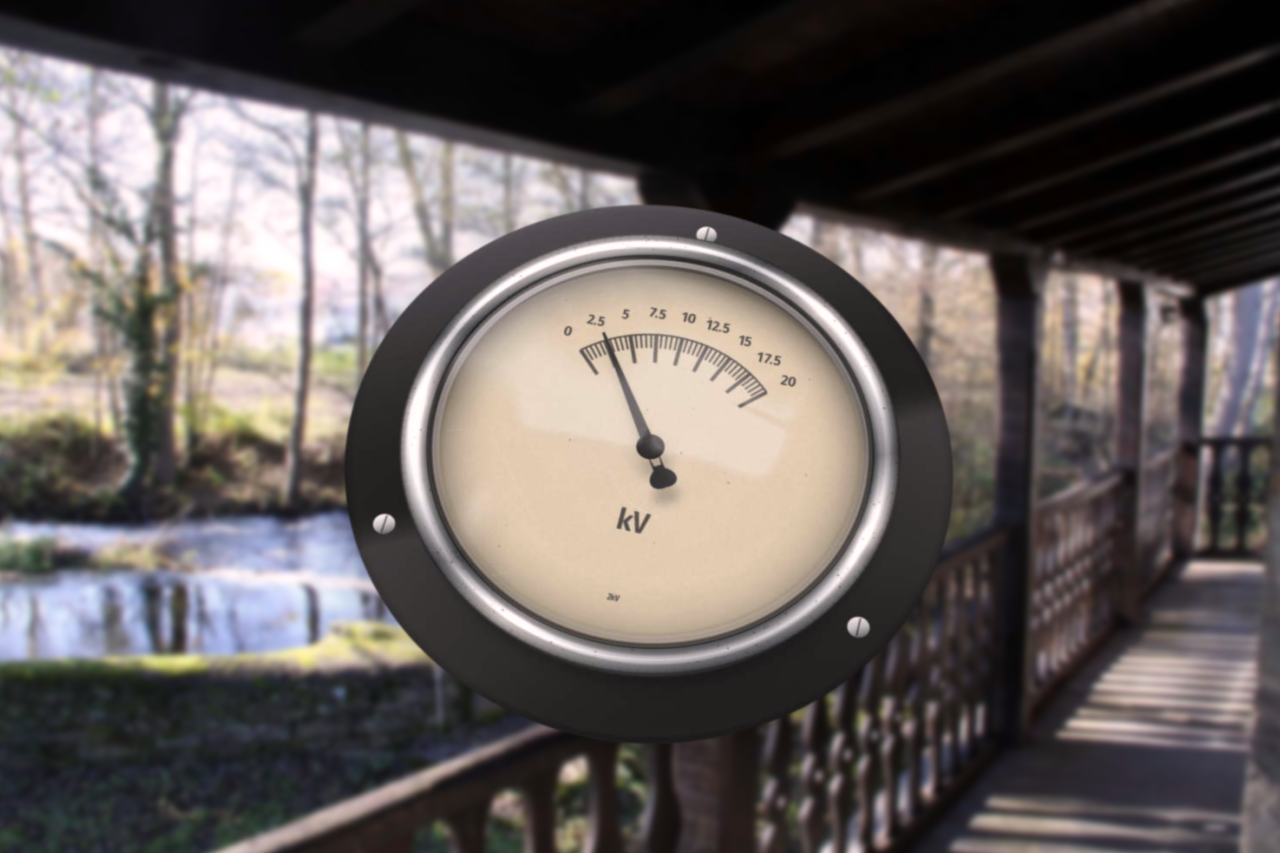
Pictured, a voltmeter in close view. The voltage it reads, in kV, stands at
2.5 kV
